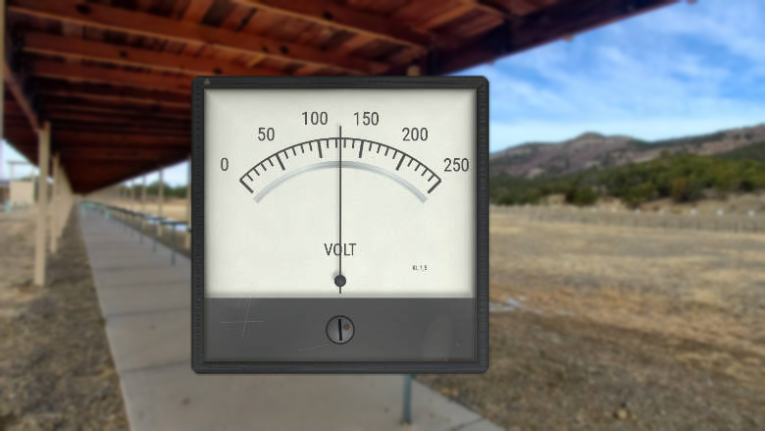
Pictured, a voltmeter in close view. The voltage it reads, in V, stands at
125 V
